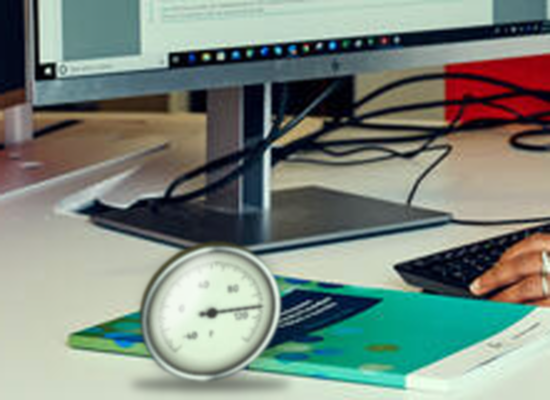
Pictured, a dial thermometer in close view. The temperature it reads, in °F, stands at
110 °F
